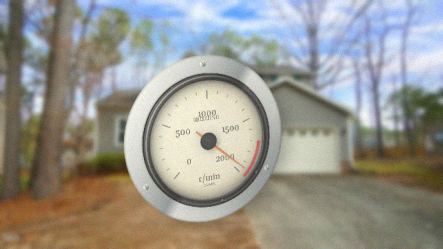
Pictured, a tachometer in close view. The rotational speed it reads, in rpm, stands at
1950 rpm
